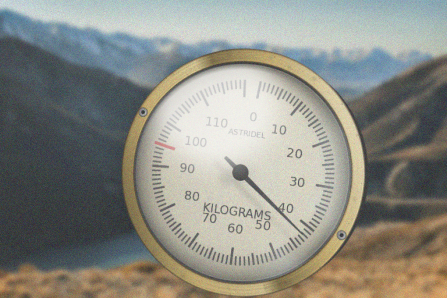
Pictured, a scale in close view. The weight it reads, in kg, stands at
42 kg
